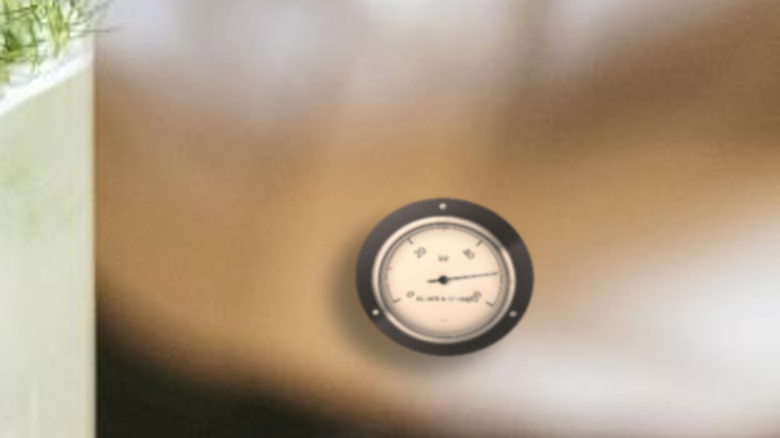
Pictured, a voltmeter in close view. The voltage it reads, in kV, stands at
50 kV
